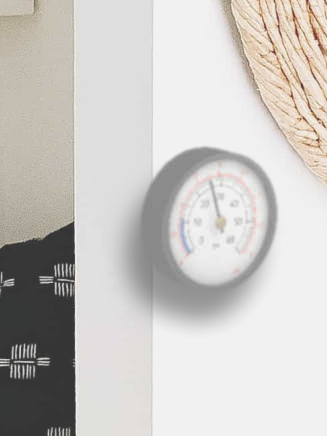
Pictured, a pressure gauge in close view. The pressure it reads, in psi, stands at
25 psi
